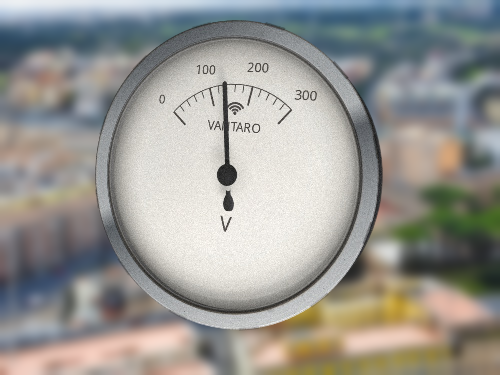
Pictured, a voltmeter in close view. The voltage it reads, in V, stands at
140 V
